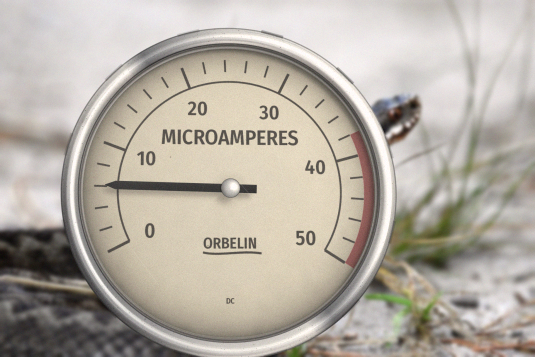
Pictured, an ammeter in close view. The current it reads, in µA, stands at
6 µA
